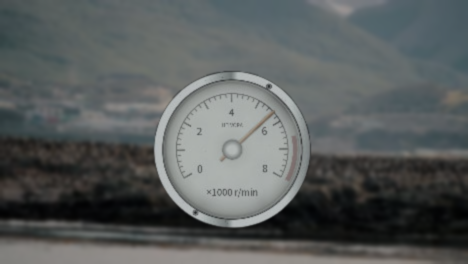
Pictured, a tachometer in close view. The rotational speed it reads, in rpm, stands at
5600 rpm
